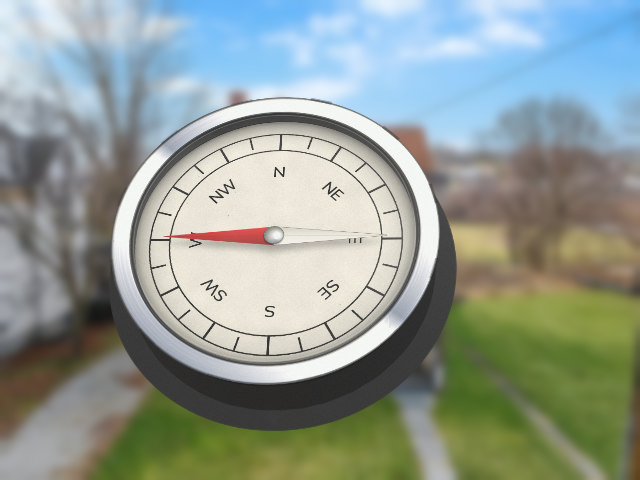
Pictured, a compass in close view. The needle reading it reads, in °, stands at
270 °
